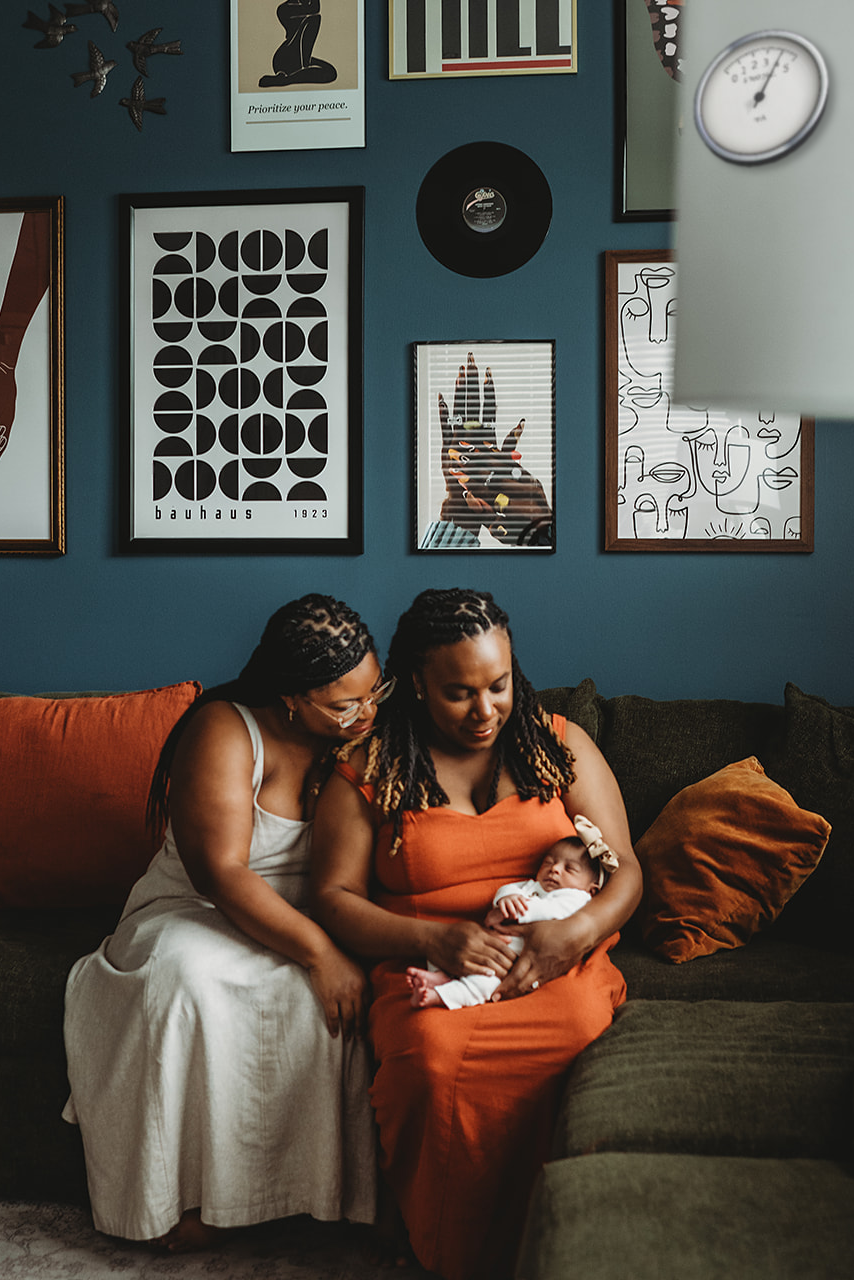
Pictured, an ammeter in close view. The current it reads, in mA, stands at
4 mA
